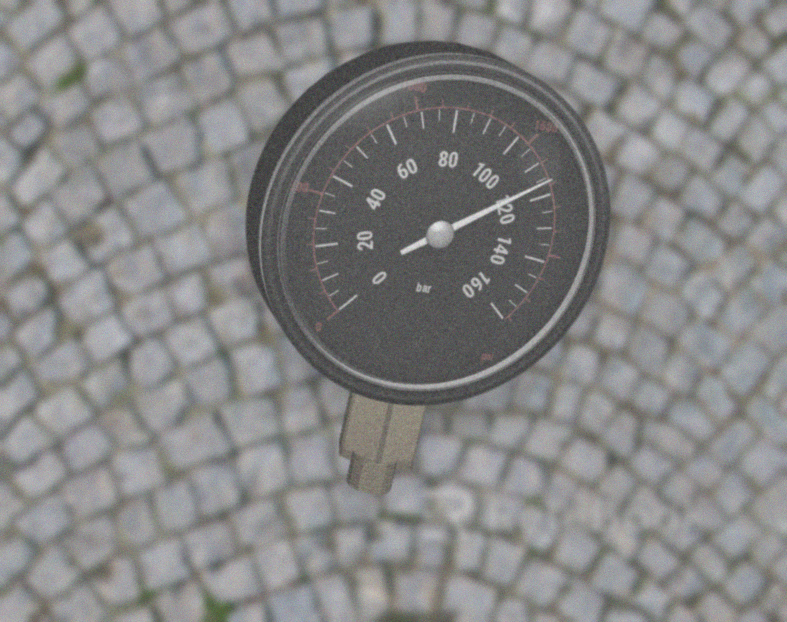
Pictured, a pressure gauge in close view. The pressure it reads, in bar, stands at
115 bar
